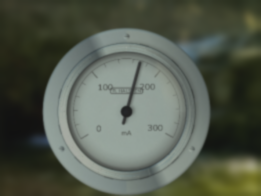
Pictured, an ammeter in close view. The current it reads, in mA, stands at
170 mA
